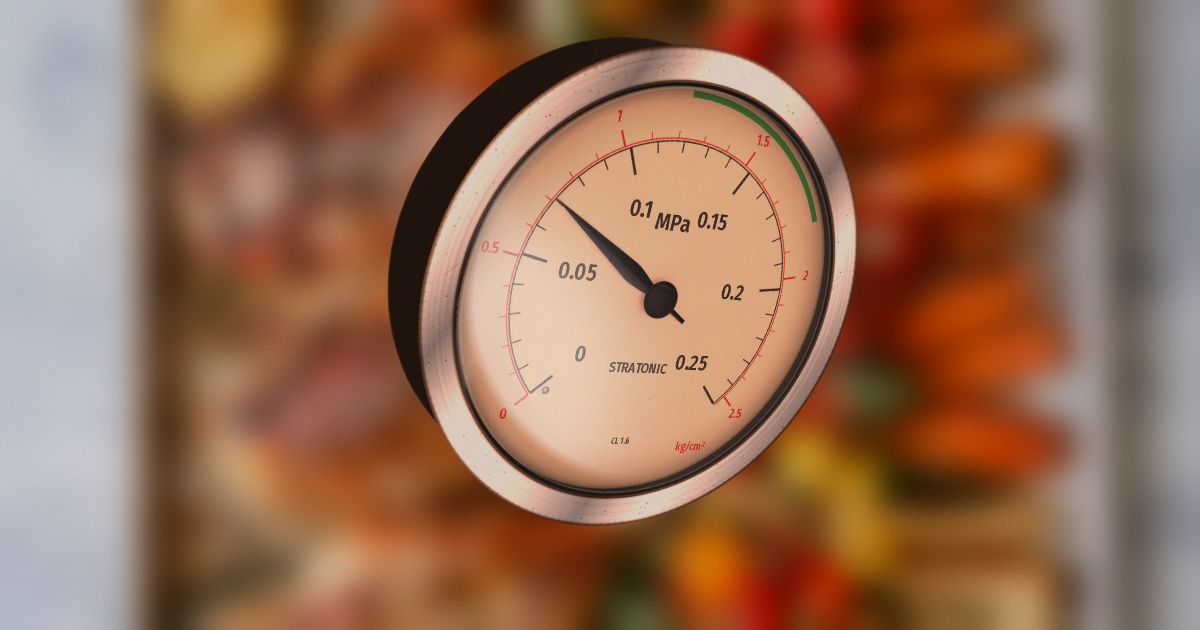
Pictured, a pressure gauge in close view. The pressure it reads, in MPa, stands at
0.07 MPa
